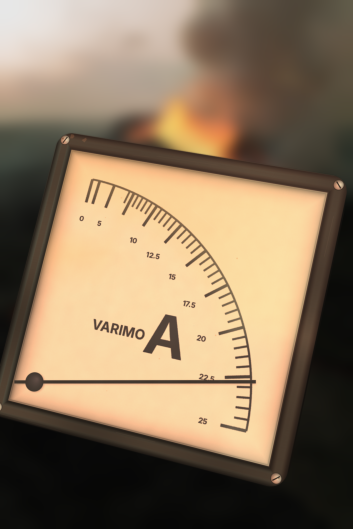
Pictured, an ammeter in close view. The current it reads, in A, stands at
22.75 A
